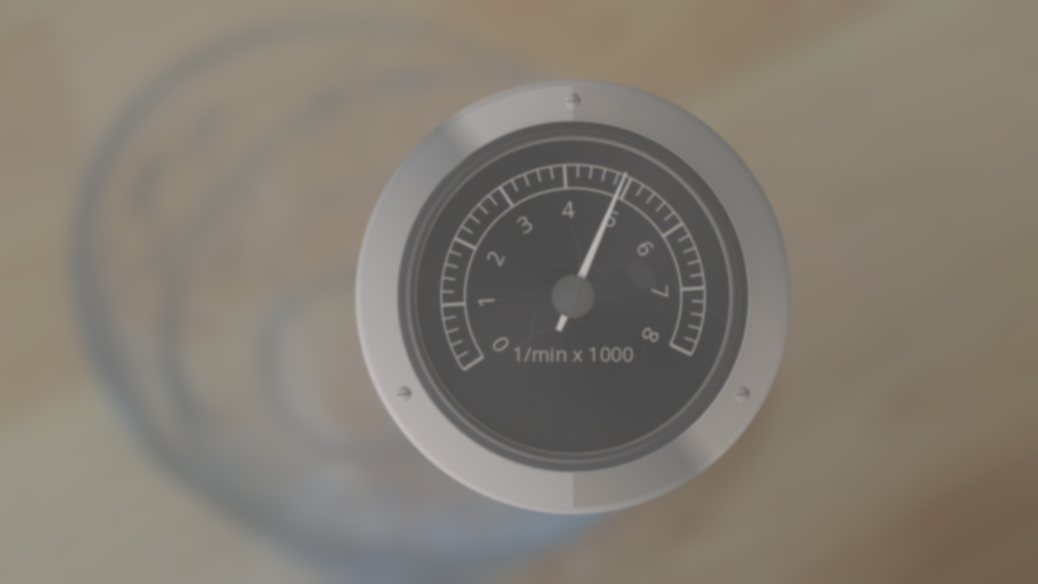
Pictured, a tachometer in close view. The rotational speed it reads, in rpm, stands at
4900 rpm
